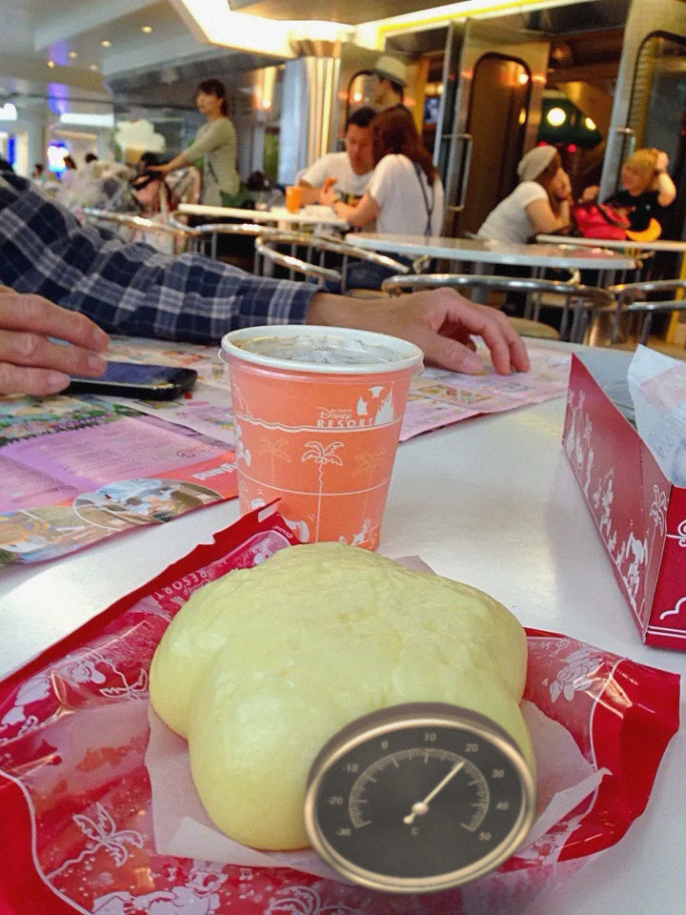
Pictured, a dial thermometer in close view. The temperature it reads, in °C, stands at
20 °C
